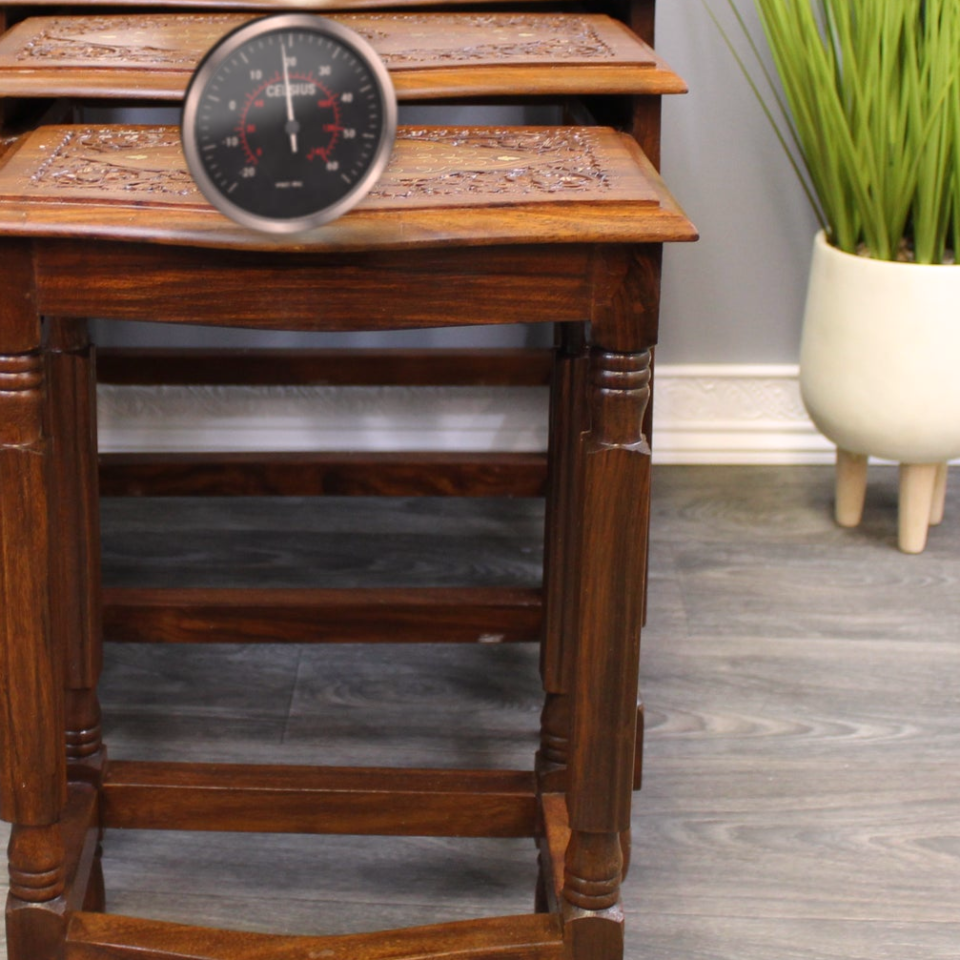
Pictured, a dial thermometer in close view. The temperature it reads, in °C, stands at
18 °C
